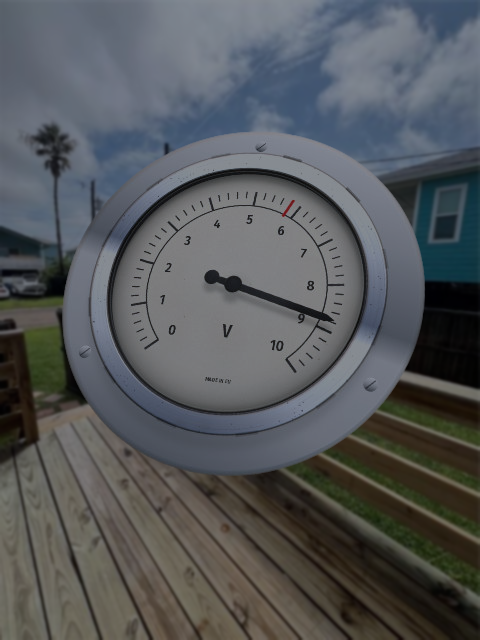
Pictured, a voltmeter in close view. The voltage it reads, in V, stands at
8.8 V
